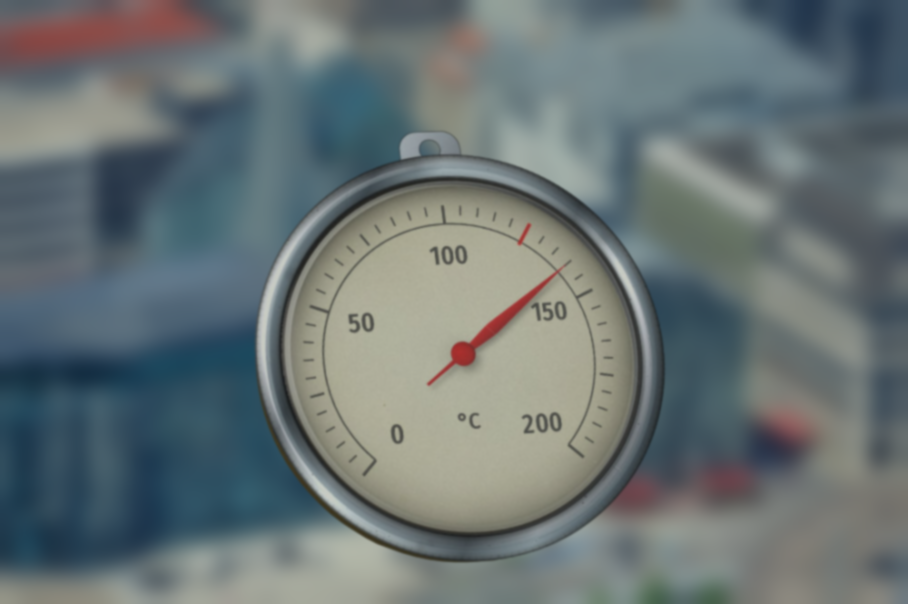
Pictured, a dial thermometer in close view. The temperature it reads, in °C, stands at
140 °C
